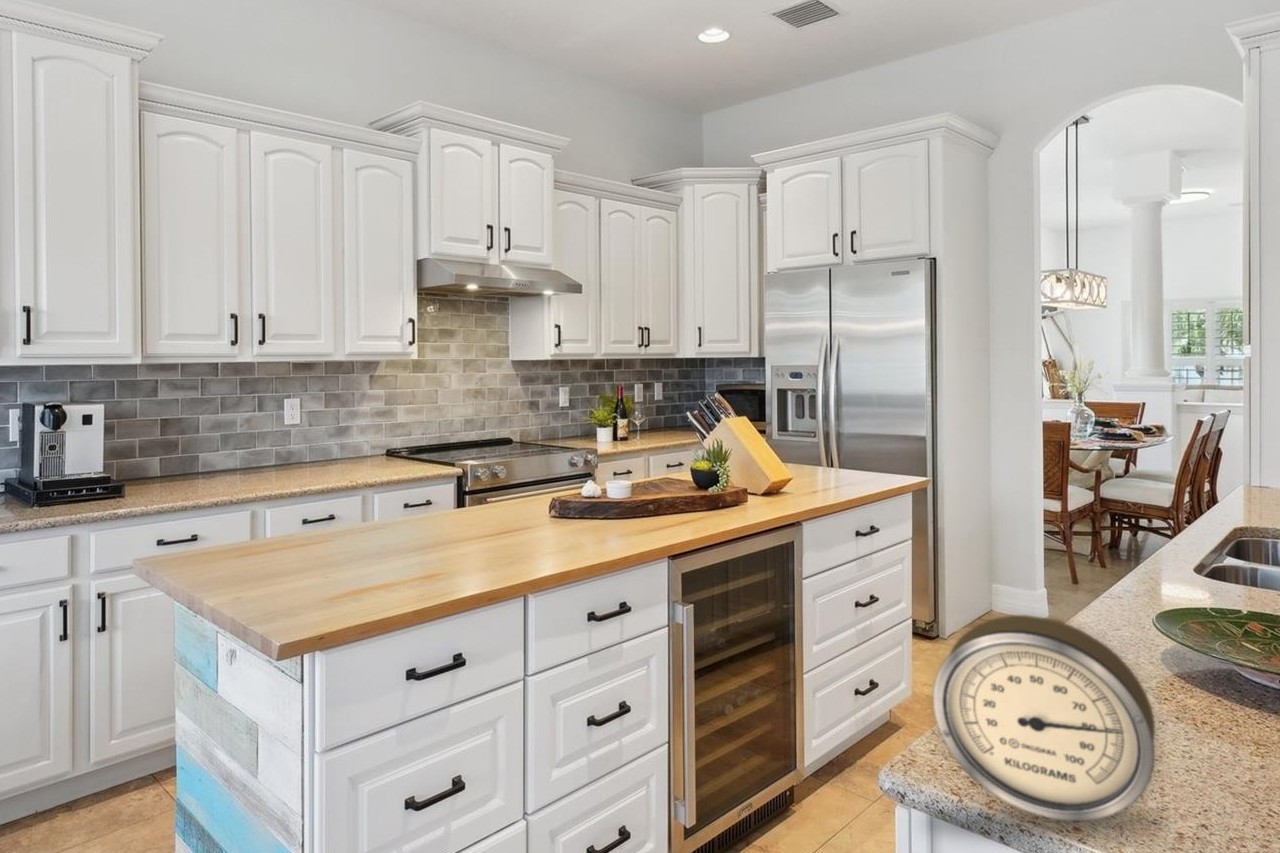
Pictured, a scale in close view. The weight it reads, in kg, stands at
80 kg
